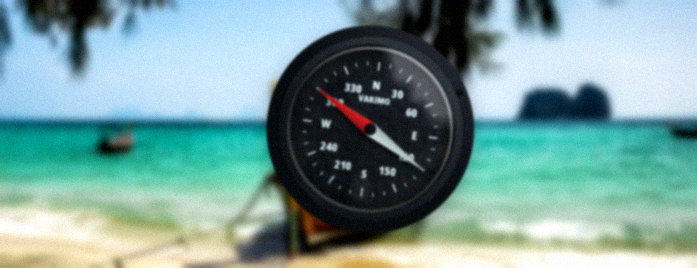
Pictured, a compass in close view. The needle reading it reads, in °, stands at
300 °
